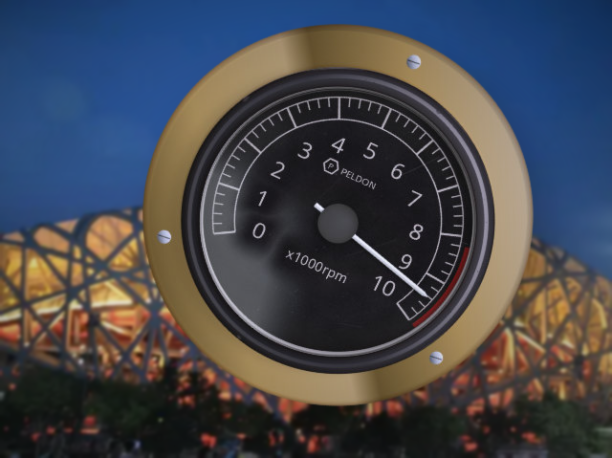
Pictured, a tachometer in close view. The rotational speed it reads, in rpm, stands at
9400 rpm
